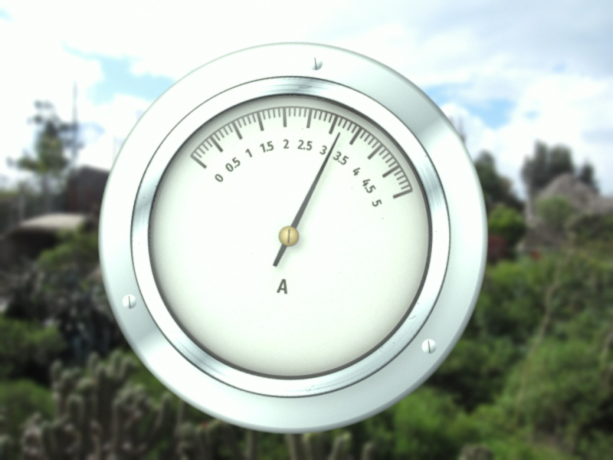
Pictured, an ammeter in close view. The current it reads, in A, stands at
3.2 A
